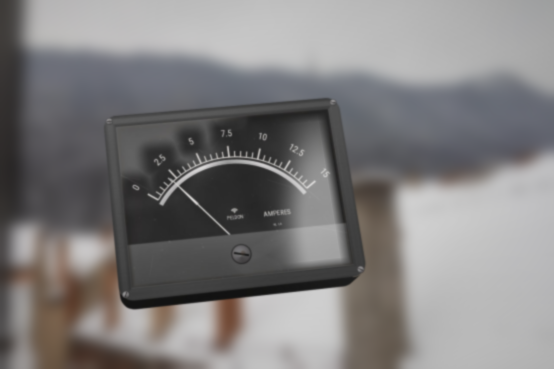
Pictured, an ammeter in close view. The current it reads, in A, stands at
2 A
